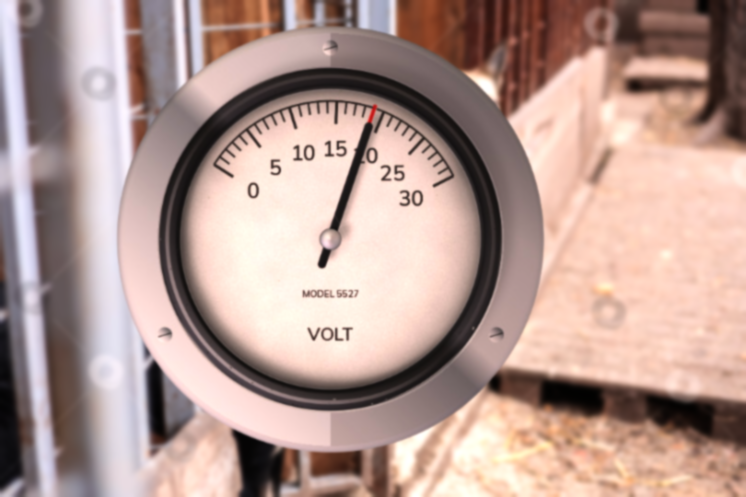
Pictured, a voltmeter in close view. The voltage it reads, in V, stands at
19 V
